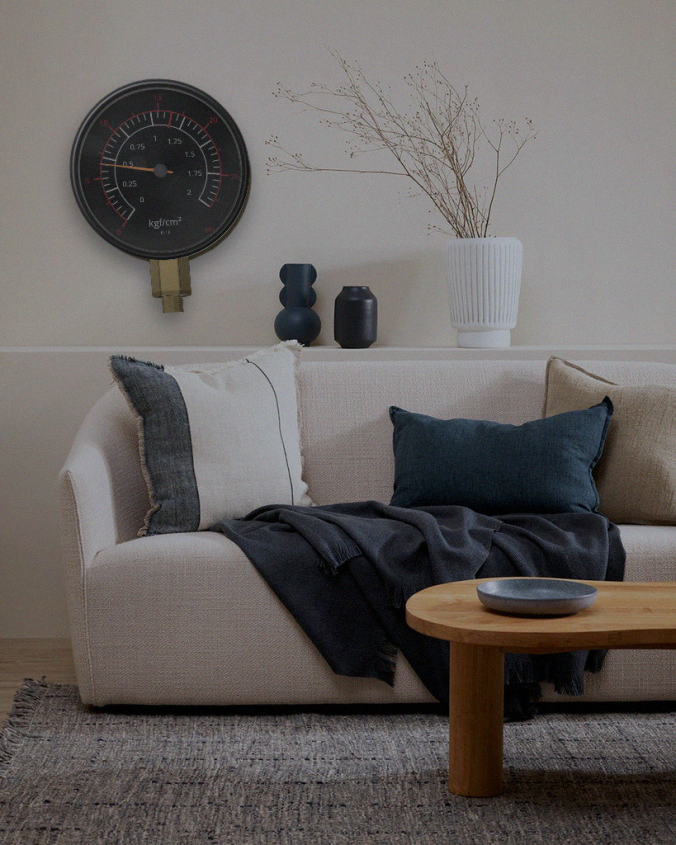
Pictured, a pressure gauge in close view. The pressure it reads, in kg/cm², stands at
0.45 kg/cm²
